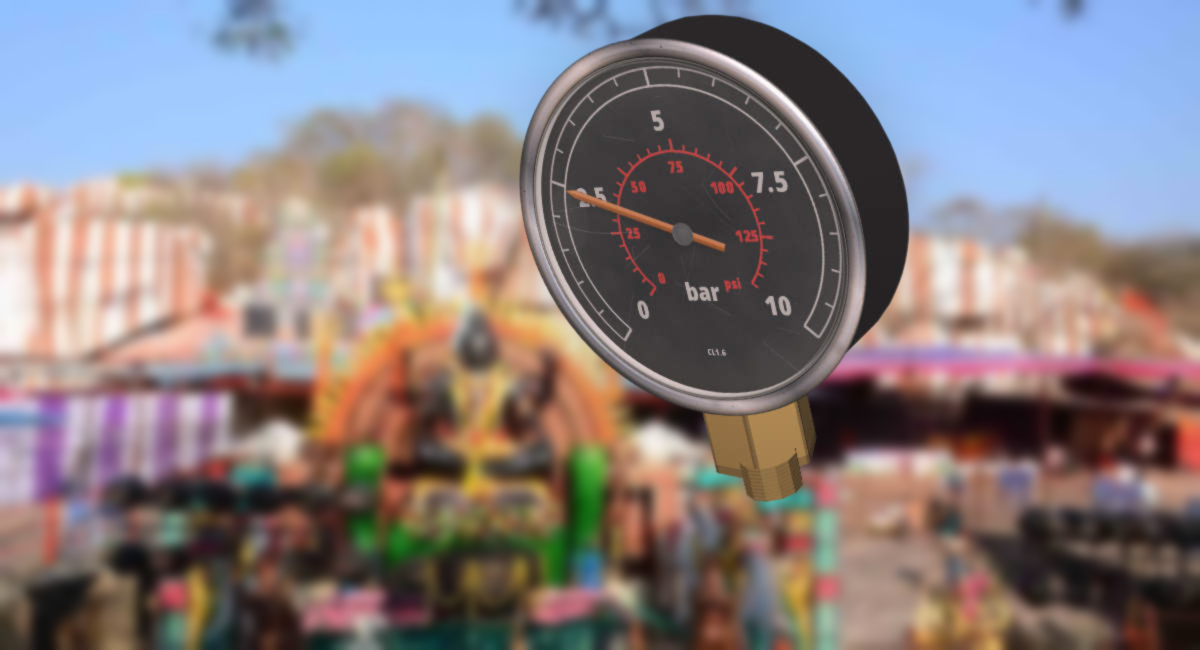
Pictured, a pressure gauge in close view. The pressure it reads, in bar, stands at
2.5 bar
